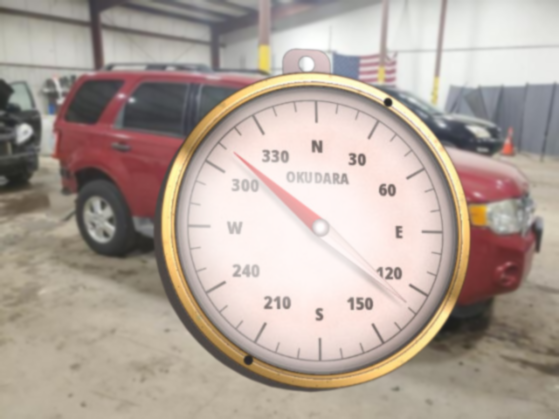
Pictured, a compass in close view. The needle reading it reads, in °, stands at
310 °
